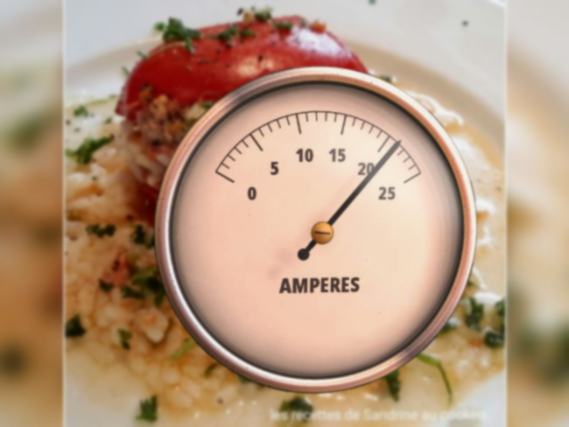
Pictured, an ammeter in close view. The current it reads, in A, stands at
21 A
